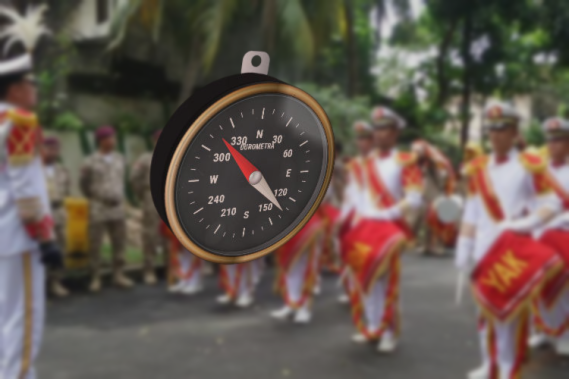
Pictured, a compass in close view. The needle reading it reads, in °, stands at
315 °
